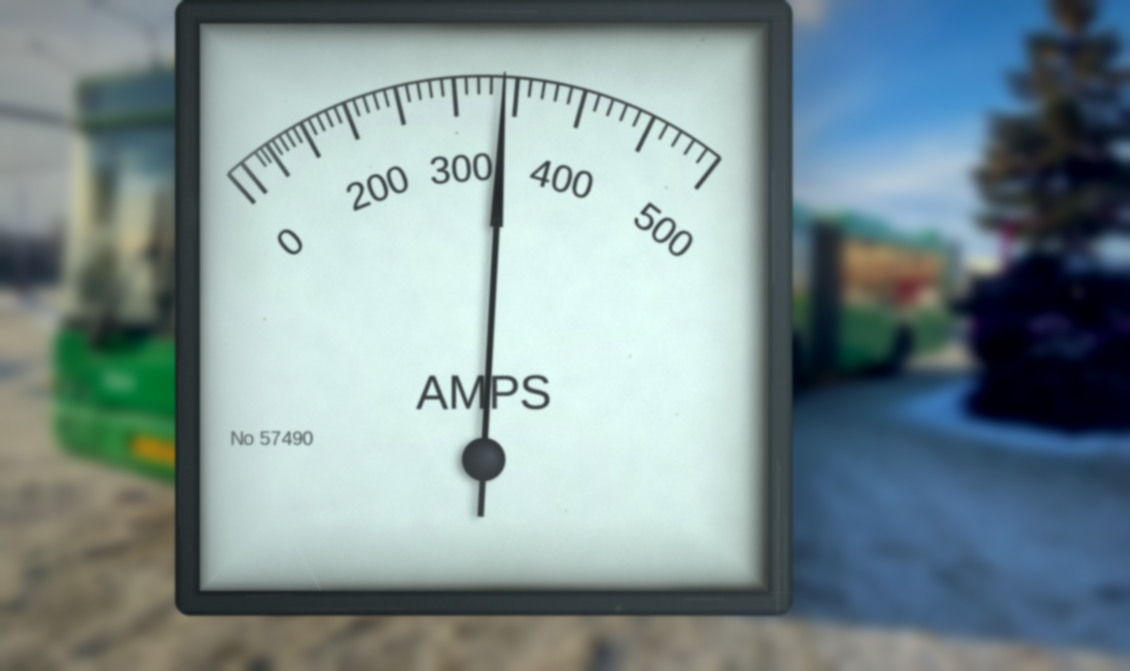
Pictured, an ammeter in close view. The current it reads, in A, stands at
340 A
